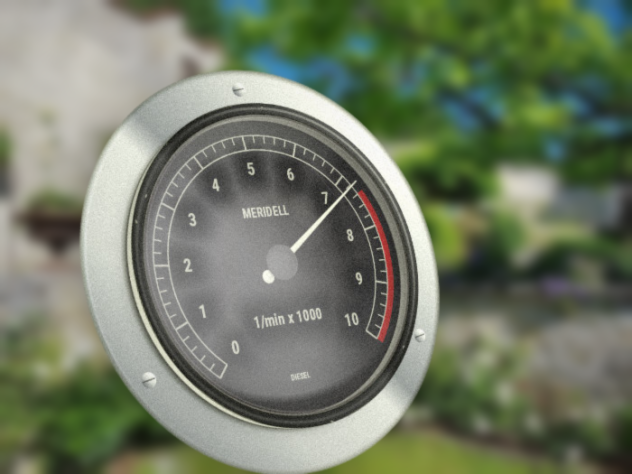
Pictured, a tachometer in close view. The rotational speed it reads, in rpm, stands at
7200 rpm
